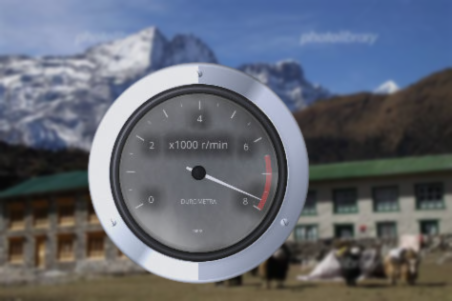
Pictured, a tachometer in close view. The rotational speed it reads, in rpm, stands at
7750 rpm
